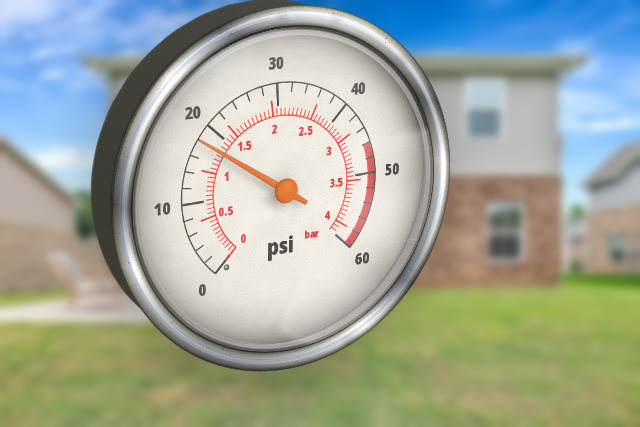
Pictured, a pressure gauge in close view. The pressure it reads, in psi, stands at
18 psi
